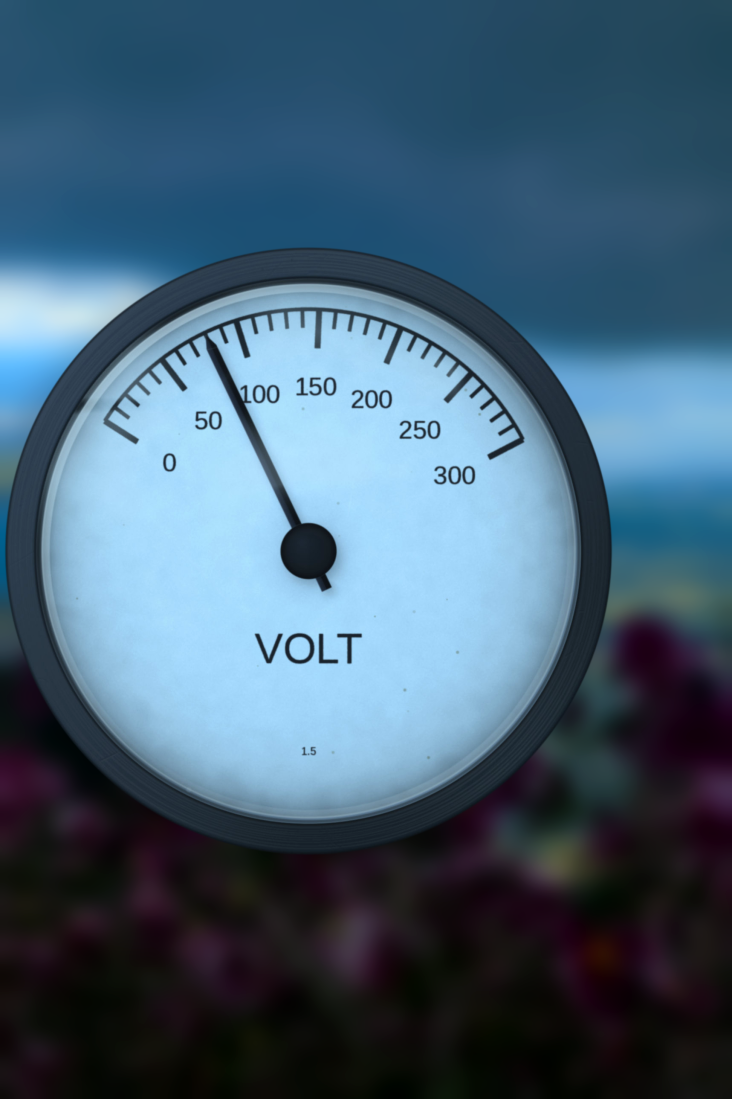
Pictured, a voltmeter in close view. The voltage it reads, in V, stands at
80 V
